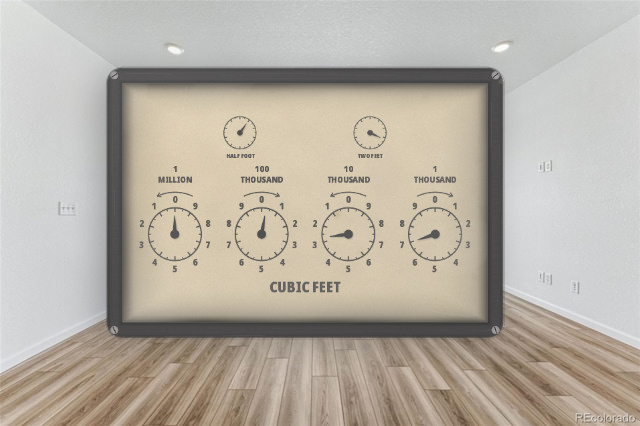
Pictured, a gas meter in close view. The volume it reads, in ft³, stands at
2700 ft³
